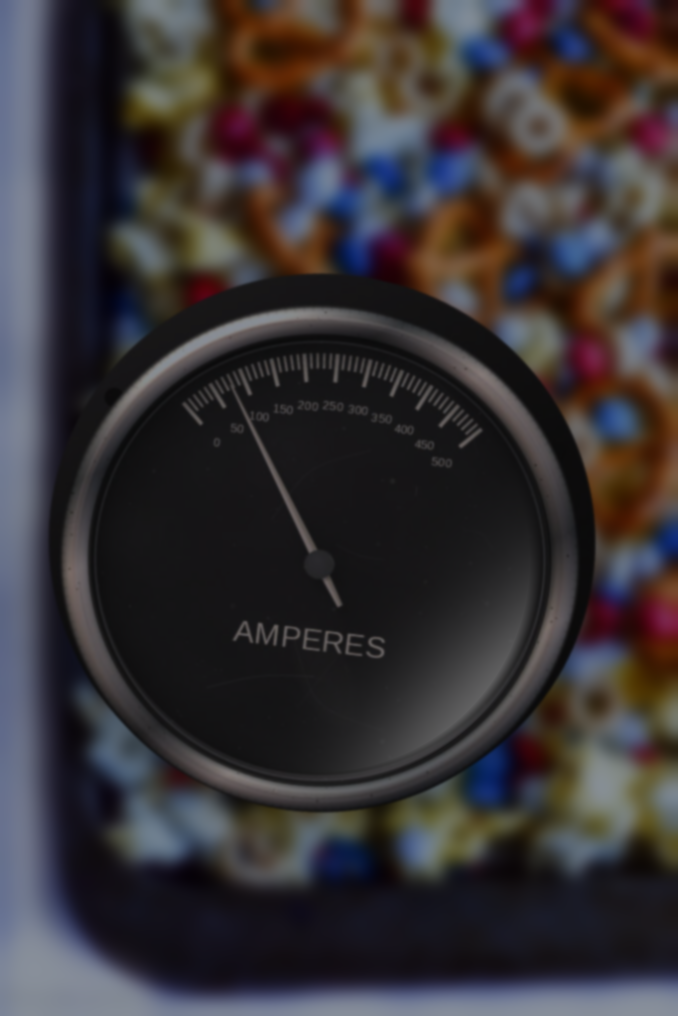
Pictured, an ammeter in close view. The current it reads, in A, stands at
80 A
